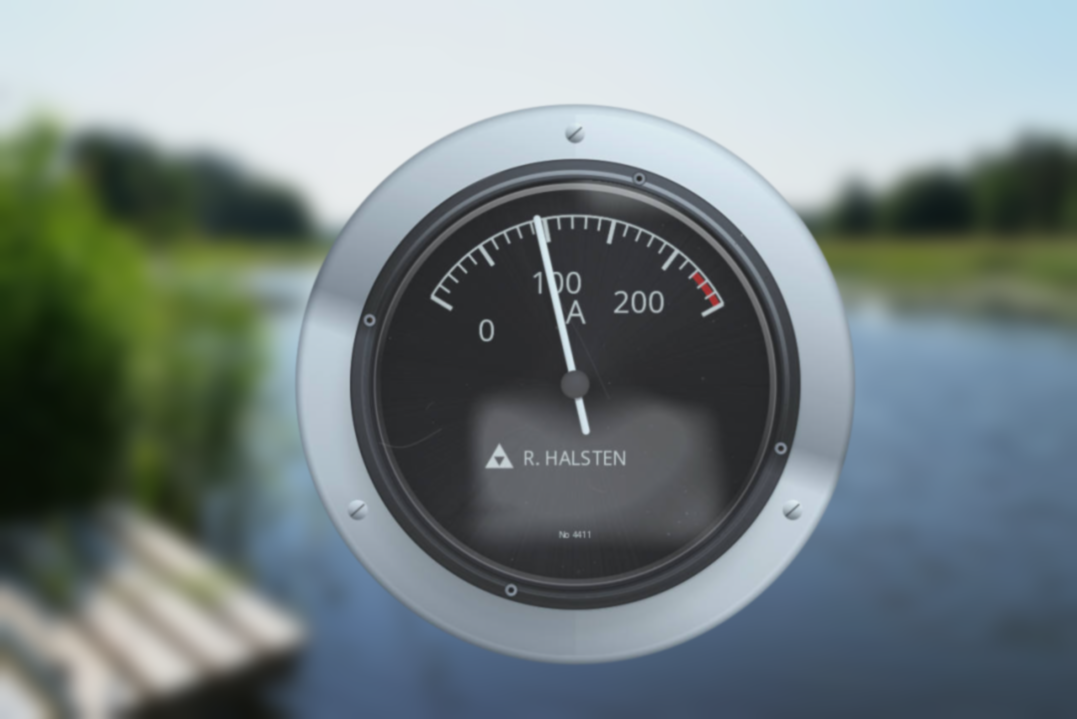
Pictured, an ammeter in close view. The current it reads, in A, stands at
95 A
